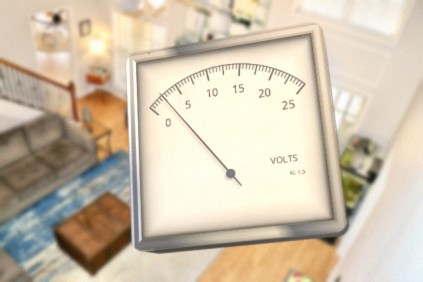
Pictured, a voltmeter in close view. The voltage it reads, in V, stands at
2.5 V
